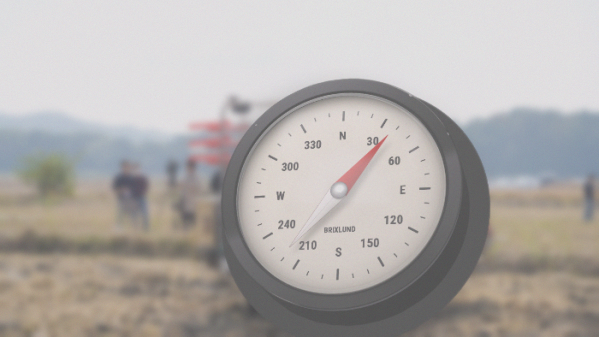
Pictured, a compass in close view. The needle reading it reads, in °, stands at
40 °
